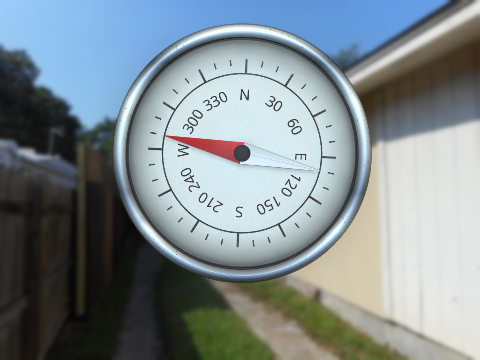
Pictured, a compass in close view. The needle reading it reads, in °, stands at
280 °
